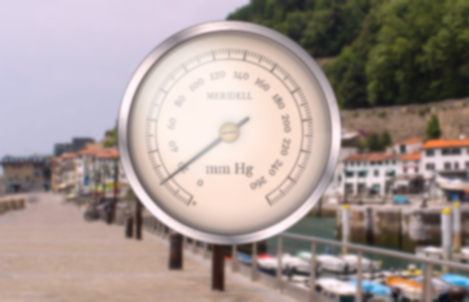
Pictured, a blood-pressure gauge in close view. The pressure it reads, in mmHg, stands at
20 mmHg
